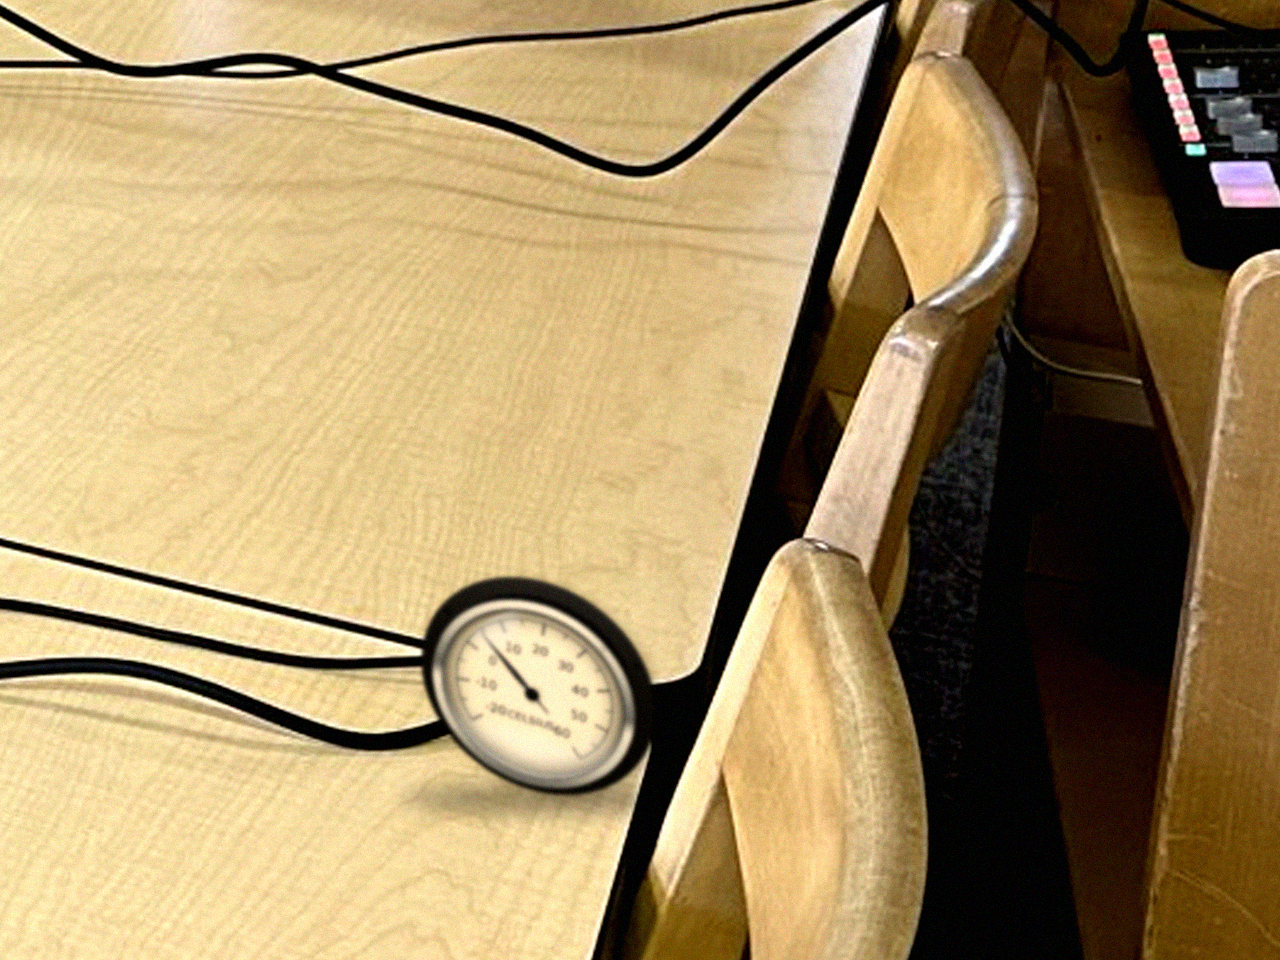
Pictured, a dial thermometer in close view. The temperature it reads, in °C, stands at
5 °C
